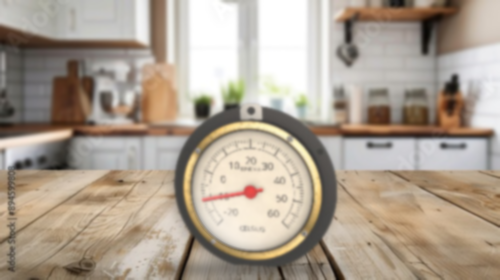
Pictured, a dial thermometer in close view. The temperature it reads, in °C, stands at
-10 °C
